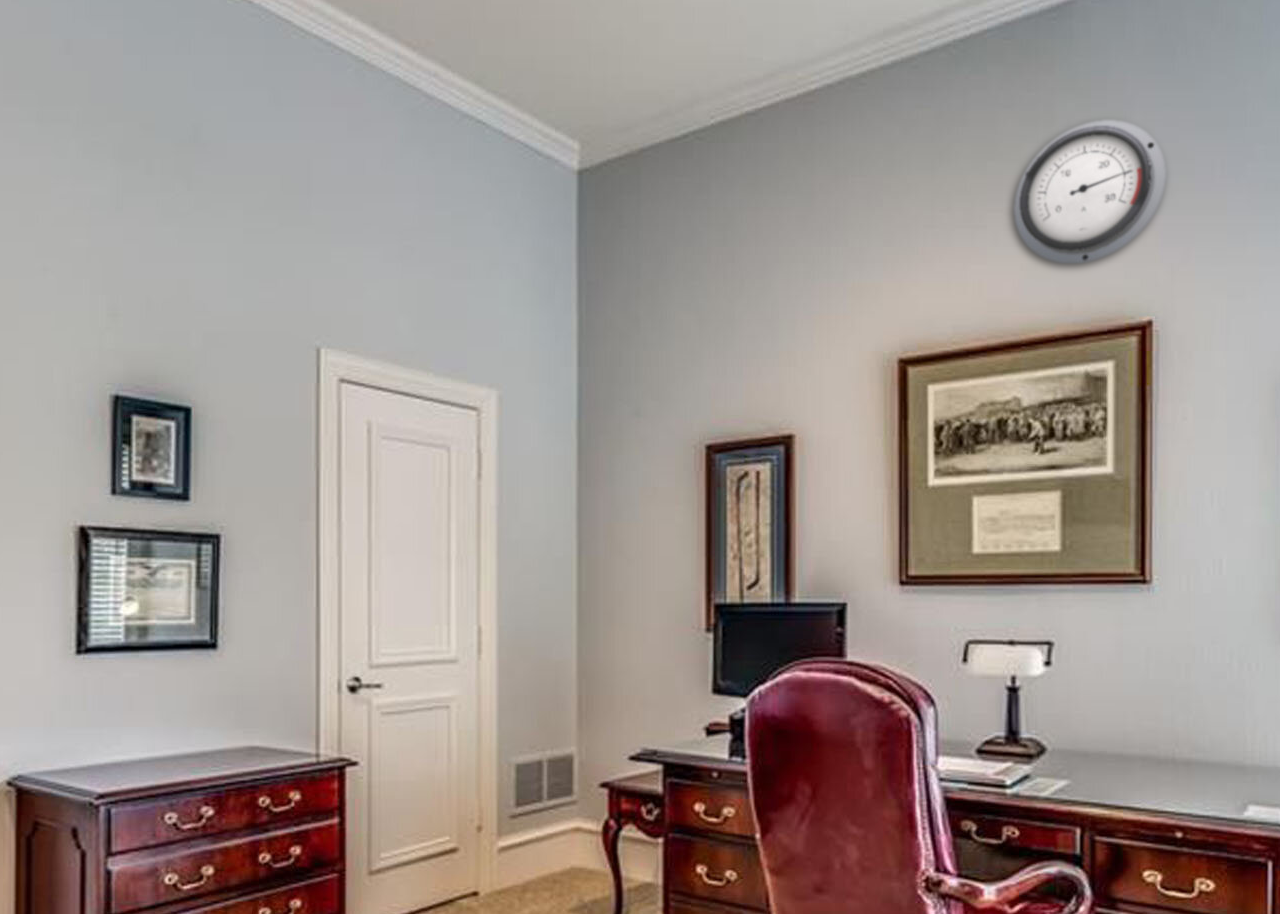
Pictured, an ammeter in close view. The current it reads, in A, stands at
25 A
